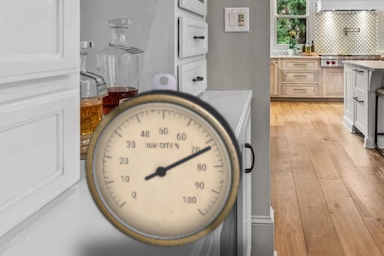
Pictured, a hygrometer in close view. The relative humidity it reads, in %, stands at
72 %
